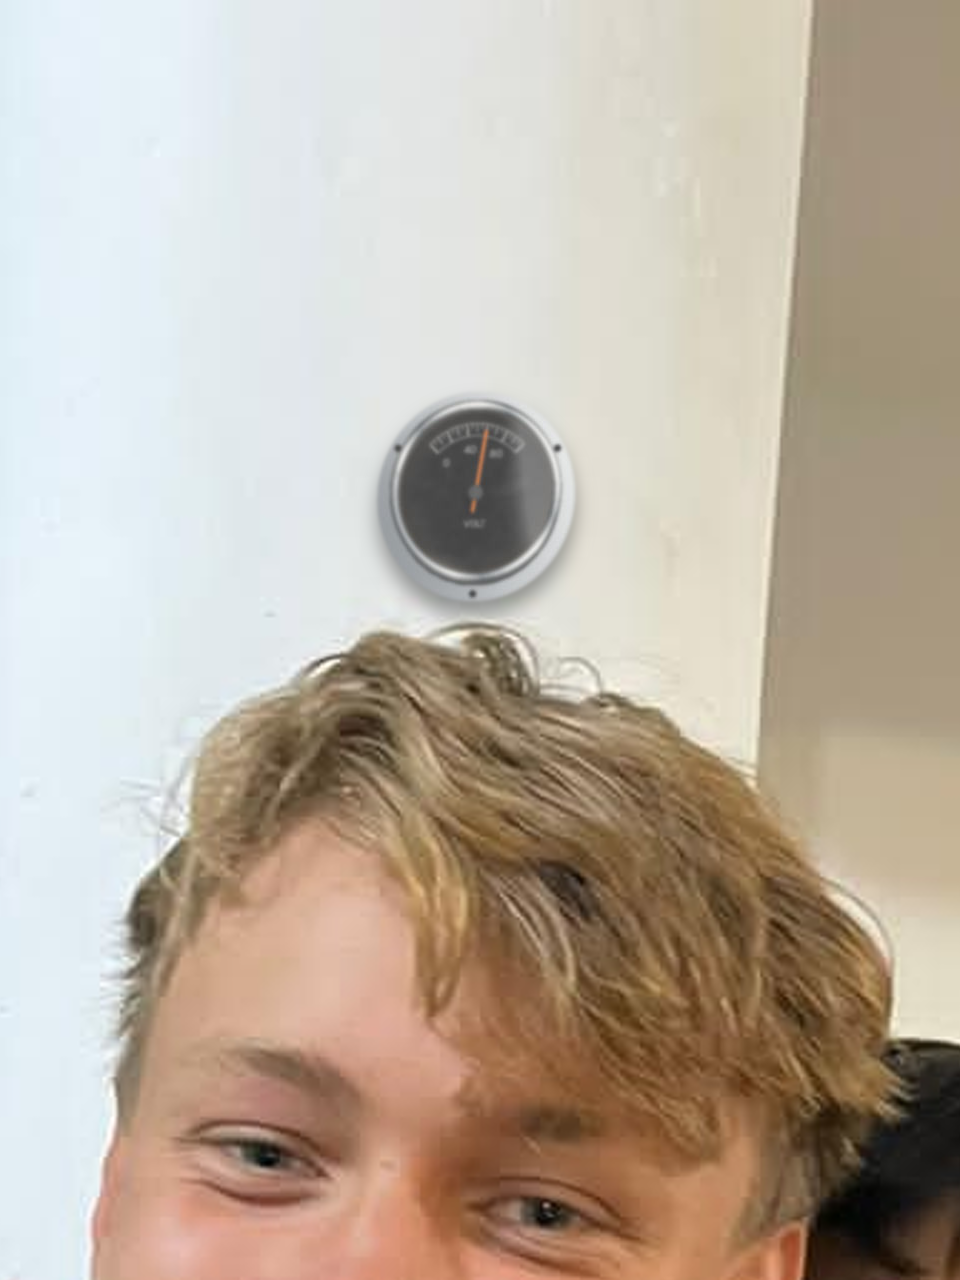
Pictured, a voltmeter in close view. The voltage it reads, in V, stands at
60 V
